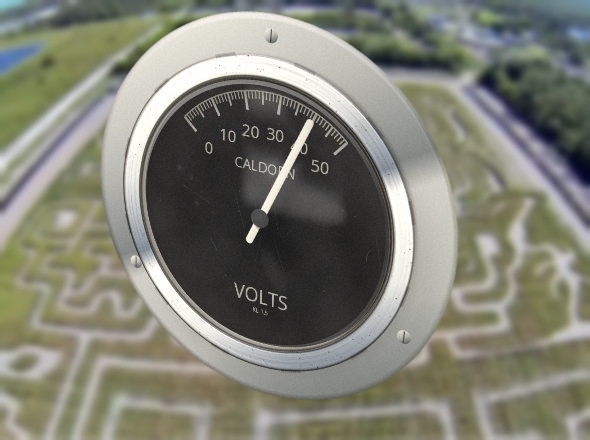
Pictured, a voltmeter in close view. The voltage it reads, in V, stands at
40 V
